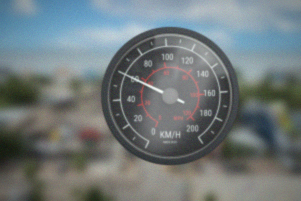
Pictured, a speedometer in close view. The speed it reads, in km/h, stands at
60 km/h
